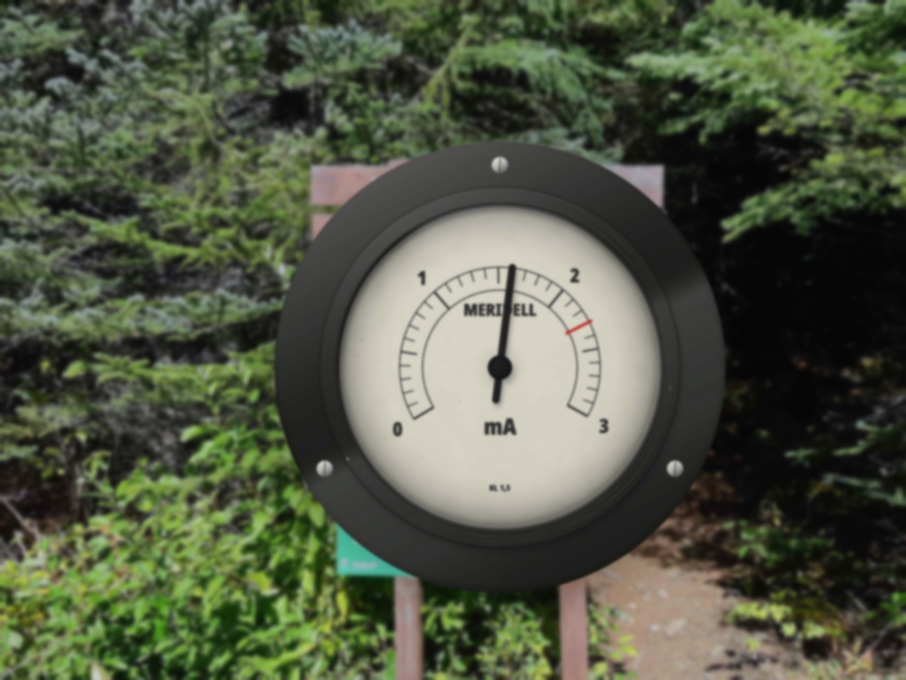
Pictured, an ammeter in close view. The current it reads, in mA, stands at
1.6 mA
